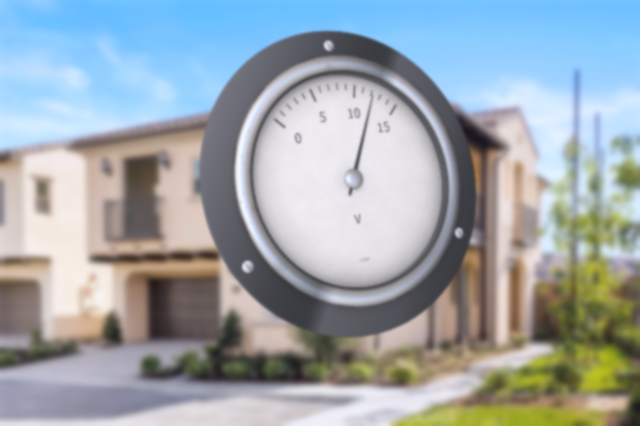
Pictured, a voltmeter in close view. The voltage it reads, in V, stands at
12 V
